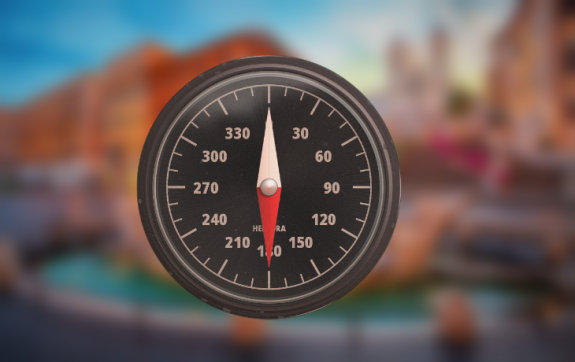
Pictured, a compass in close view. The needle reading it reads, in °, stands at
180 °
